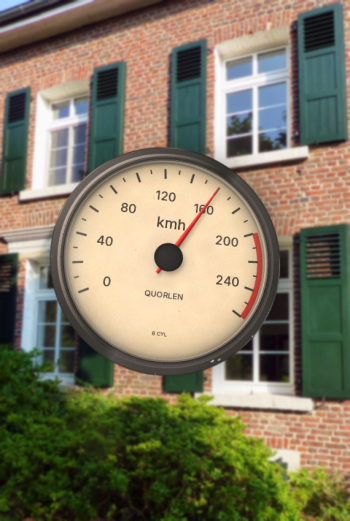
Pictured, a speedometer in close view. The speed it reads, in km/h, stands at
160 km/h
